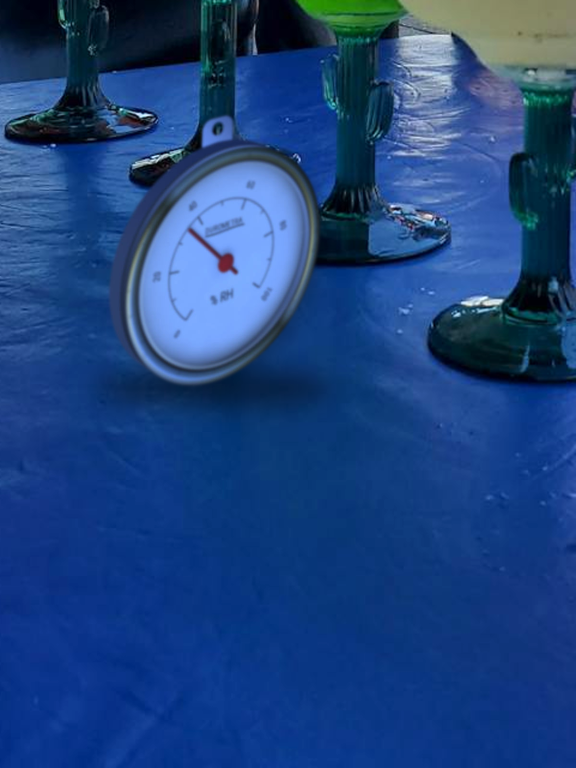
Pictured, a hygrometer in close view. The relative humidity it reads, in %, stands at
35 %
